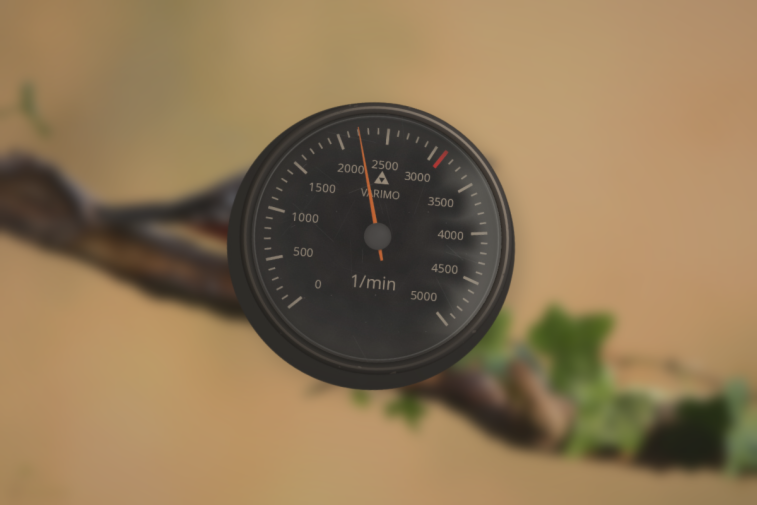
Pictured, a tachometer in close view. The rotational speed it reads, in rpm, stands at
2200 rpm
